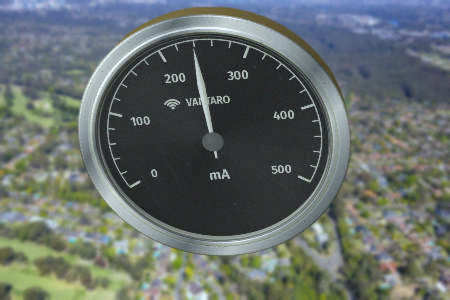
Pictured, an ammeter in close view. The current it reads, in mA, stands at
240 mA
